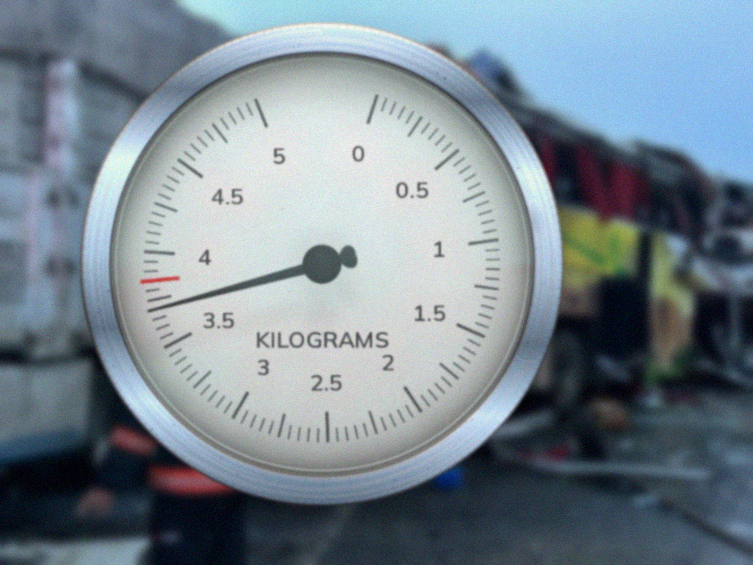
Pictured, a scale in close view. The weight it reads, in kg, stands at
3.7 kg
